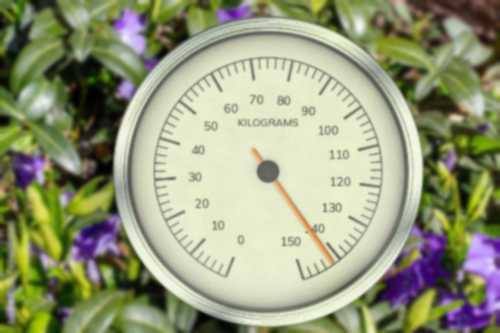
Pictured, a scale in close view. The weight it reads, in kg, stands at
142 kg
